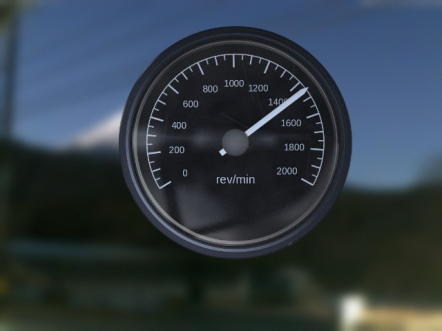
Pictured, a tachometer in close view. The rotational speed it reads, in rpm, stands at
1450 rpm
